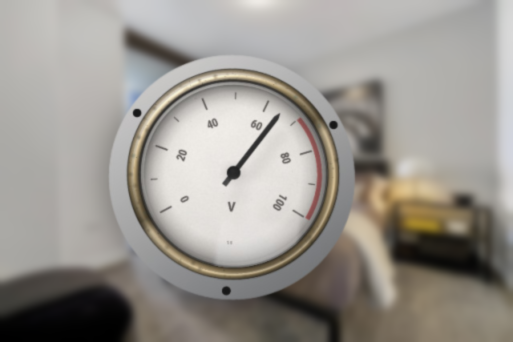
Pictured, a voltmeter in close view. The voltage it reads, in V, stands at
65 V
